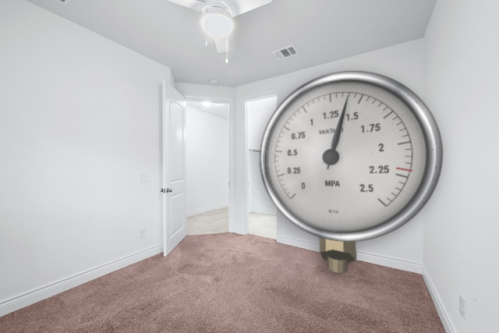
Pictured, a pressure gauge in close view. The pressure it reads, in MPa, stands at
1.4 MPa
